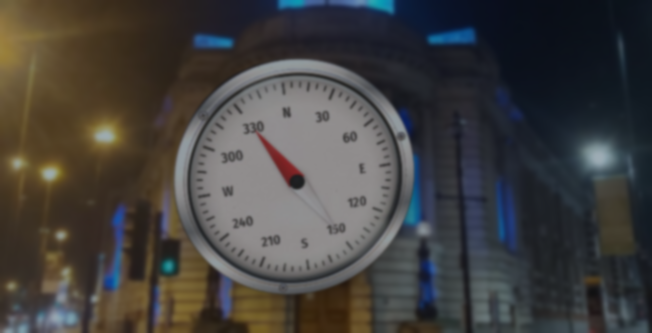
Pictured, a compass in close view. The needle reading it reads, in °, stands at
330 °
